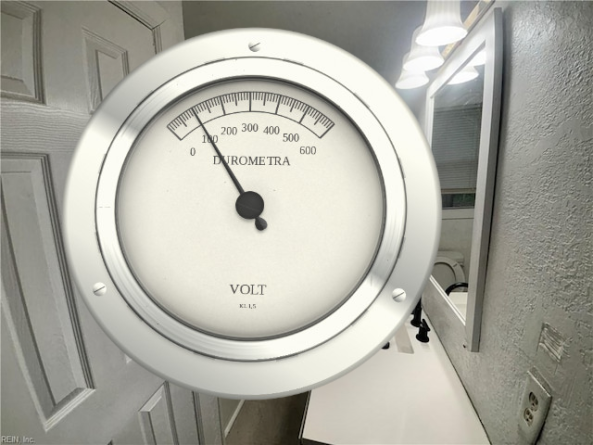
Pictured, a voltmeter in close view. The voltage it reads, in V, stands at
100 V
